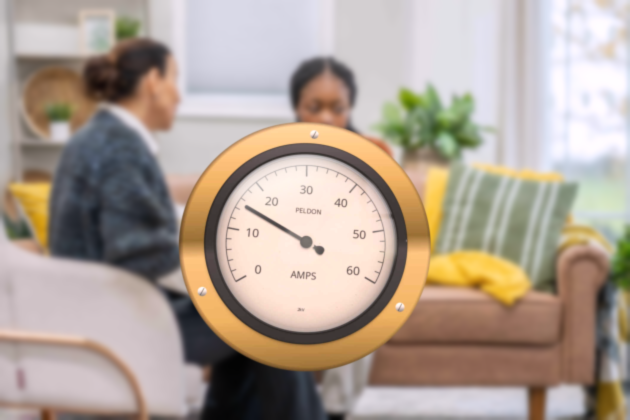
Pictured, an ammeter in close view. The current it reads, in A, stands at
15 A
